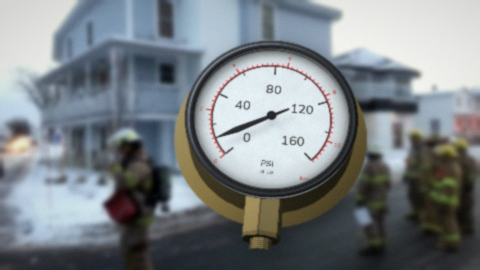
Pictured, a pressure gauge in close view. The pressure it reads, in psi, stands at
10 psi
